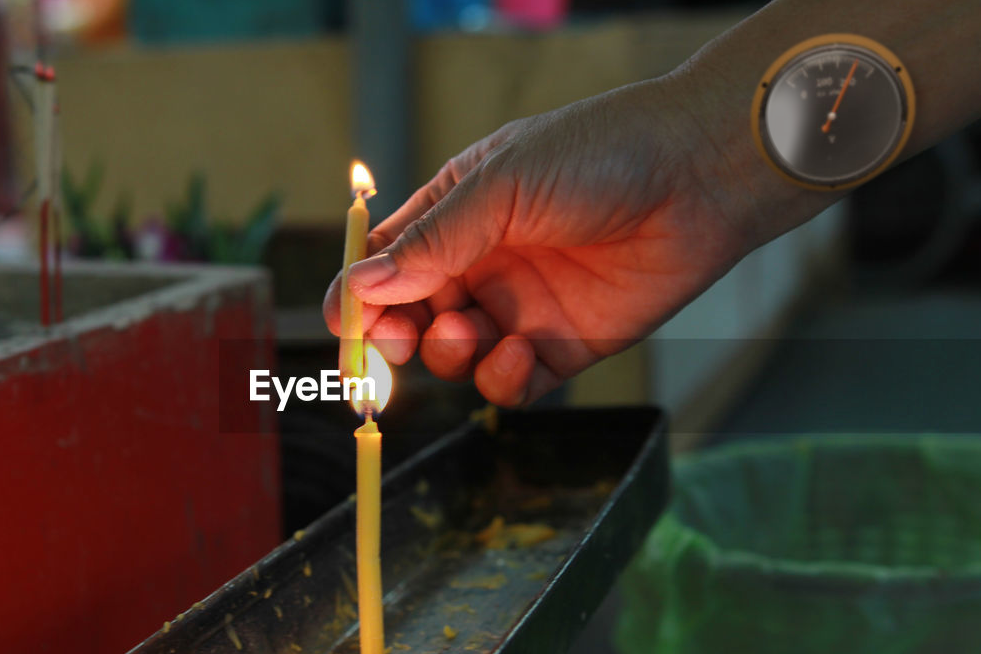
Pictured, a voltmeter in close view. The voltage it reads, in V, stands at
200 V
